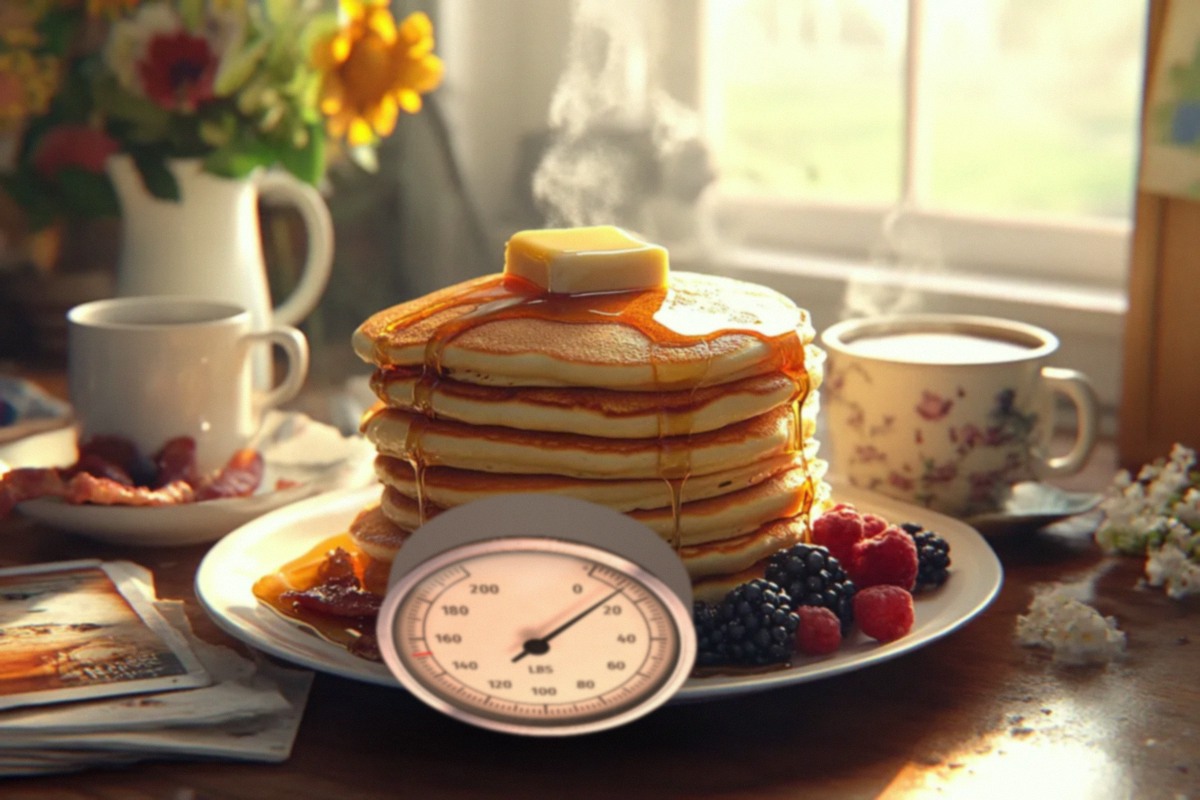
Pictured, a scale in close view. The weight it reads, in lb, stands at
10 lb
